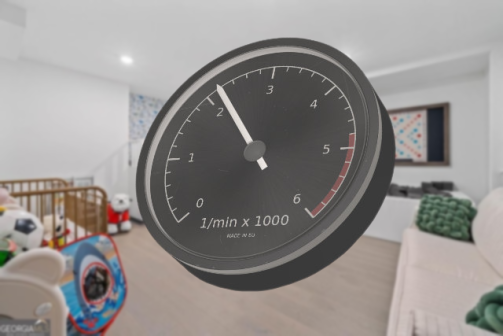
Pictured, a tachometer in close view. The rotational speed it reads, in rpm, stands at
2200 rpm
